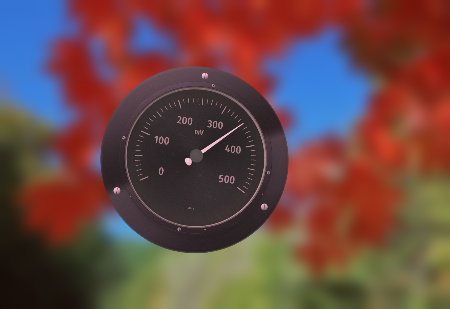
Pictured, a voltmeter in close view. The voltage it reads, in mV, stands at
350 mV
